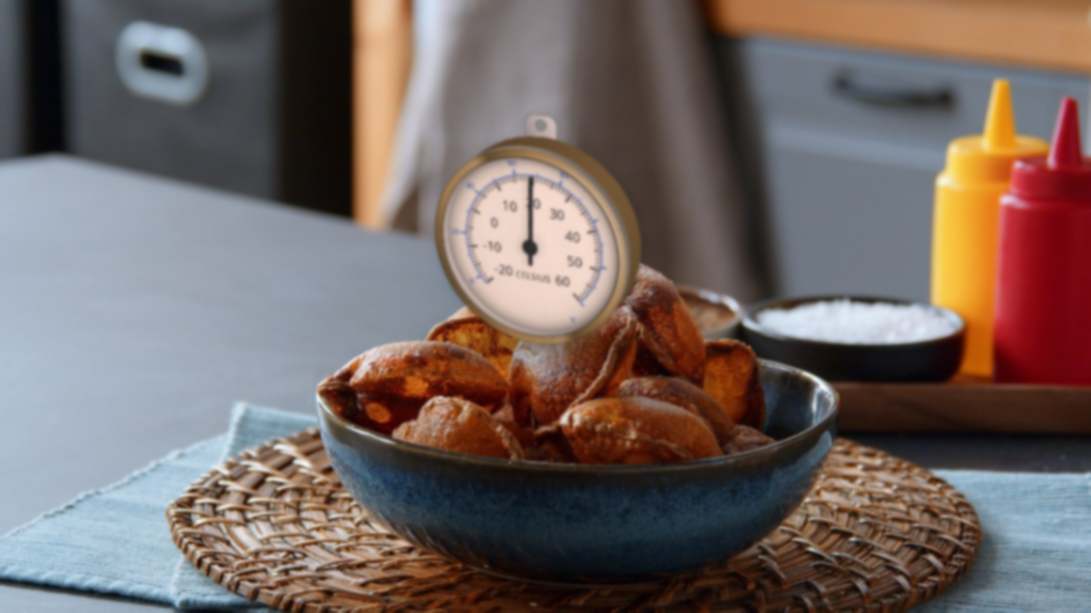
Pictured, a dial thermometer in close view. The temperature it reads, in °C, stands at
20 °C
